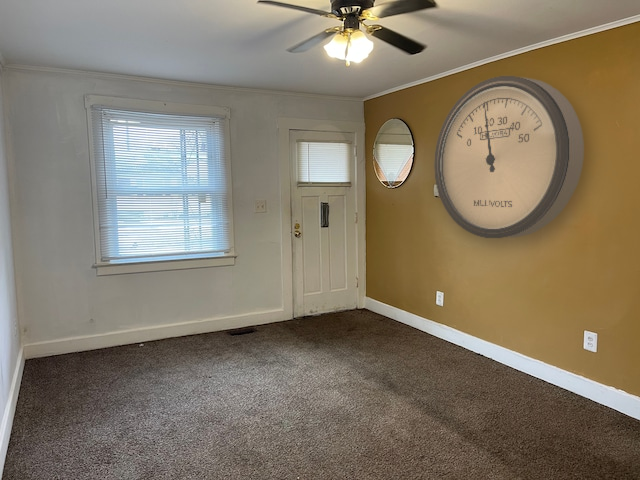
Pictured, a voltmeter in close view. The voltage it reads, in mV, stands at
20 mV
